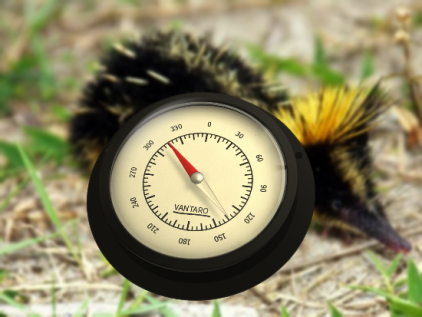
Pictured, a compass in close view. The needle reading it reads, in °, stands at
315 °
